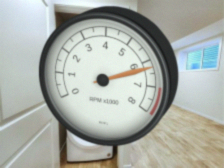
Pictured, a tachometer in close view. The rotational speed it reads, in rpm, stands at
6250 rpm
